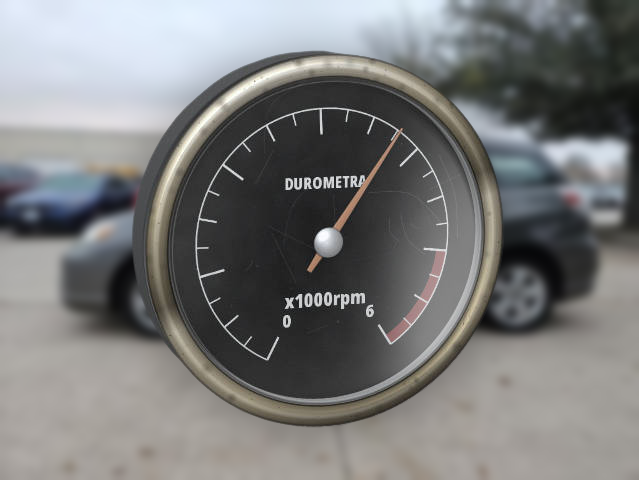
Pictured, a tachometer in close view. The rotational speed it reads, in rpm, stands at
3750 rpm
